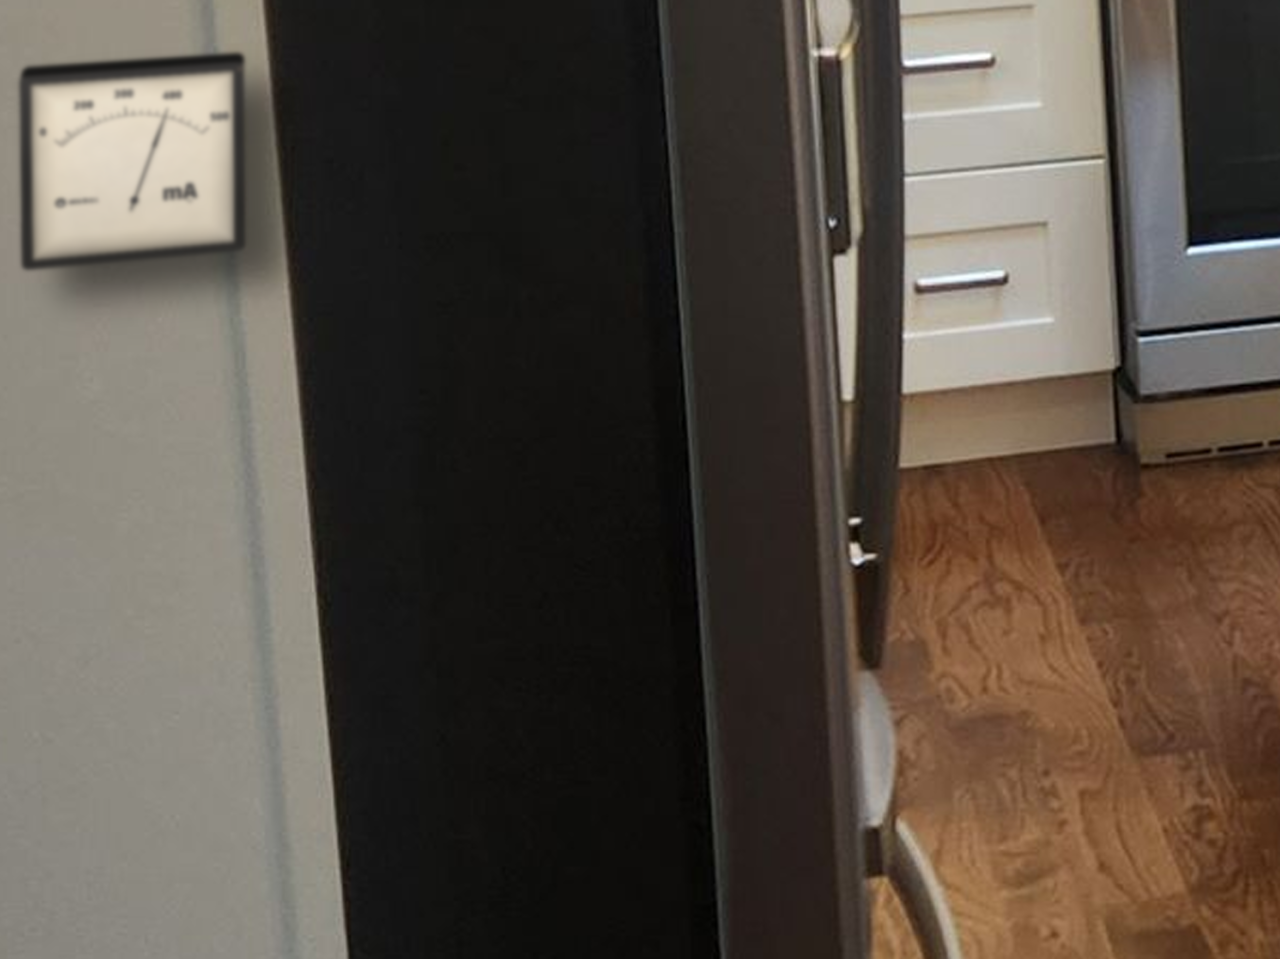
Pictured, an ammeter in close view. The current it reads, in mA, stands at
400 mA
